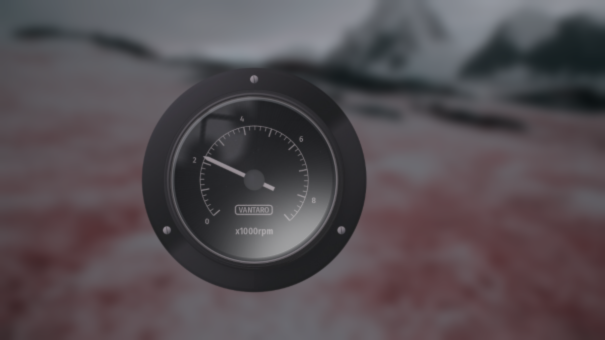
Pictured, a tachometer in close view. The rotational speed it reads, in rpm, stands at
2200 rpm
